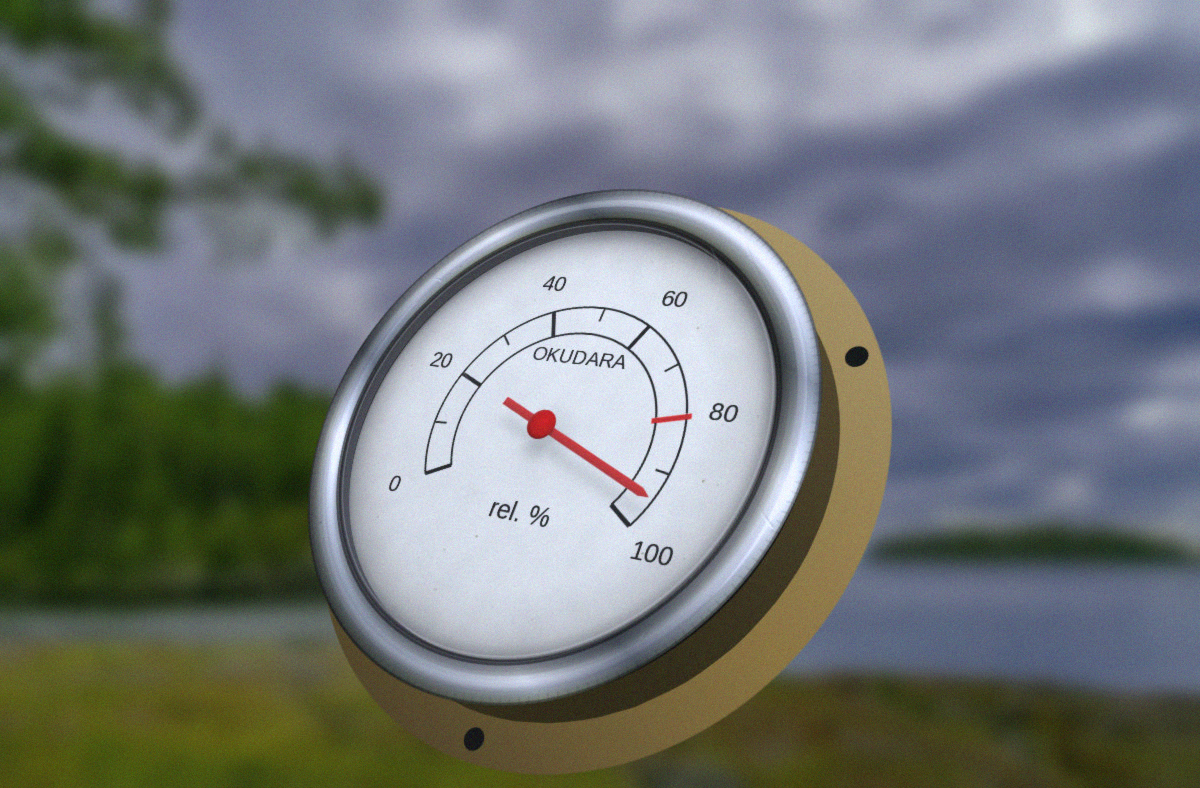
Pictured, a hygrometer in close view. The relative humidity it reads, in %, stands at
95 %
